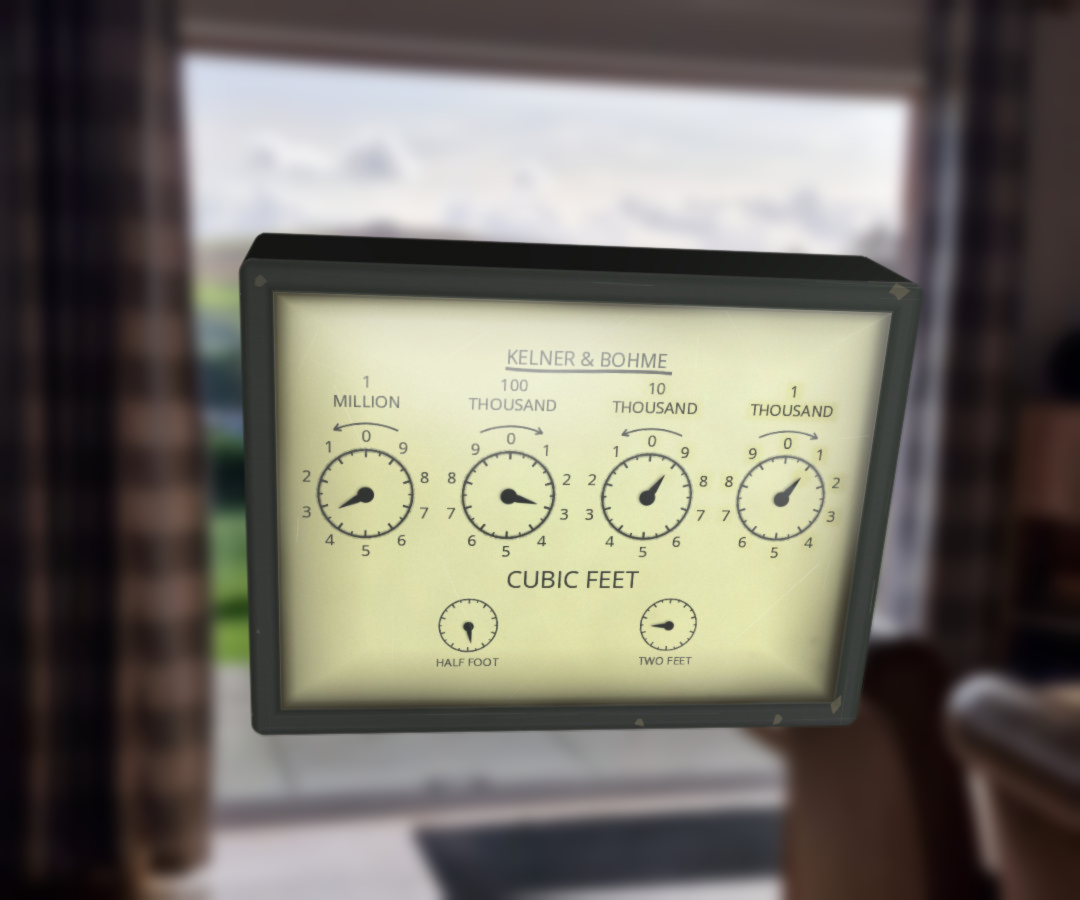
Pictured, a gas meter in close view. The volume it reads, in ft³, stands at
329100 ft³
